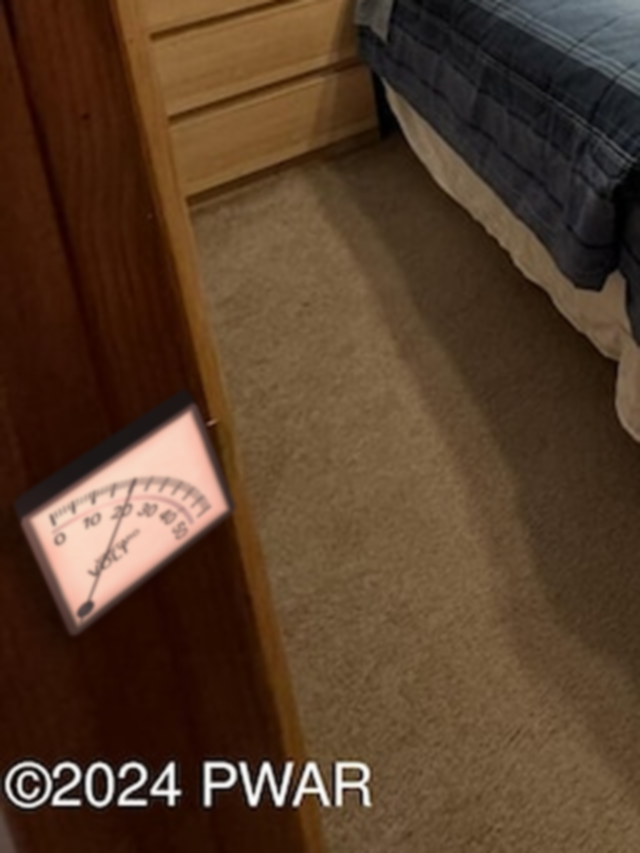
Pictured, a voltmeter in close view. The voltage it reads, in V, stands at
20 V
